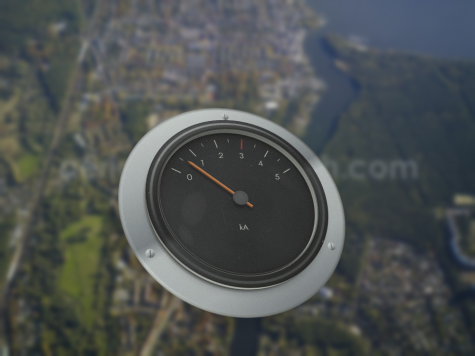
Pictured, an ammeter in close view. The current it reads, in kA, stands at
0.5 kA
